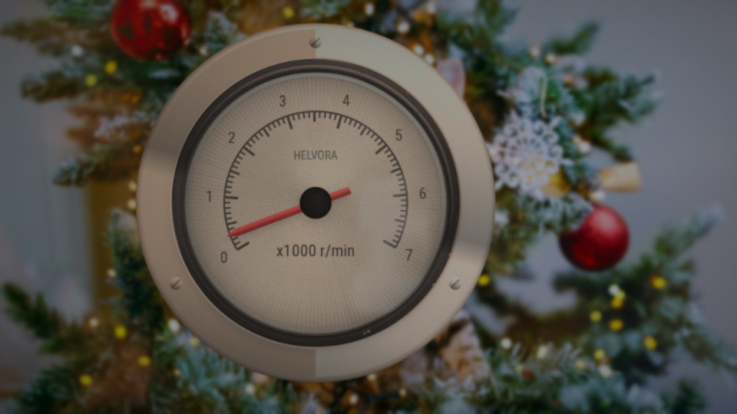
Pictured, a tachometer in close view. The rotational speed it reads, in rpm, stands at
300 rpm
